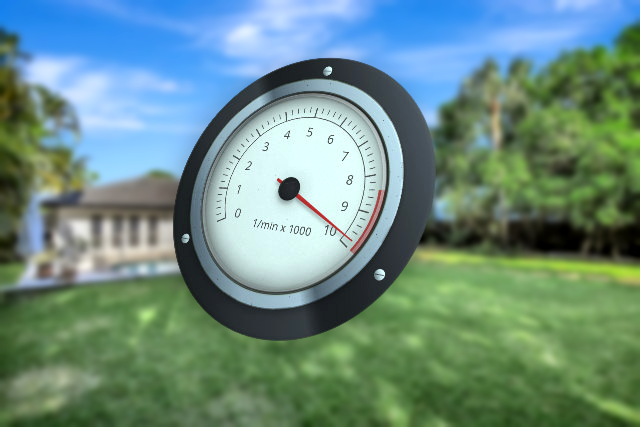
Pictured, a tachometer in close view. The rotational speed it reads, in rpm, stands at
9800 rpm
